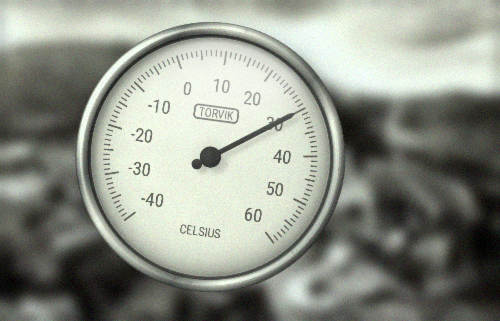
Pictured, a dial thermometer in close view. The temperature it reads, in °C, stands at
30 °C
